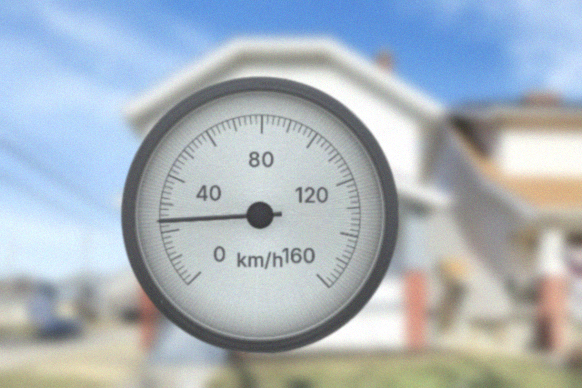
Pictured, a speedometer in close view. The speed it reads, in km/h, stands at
24 km/h
